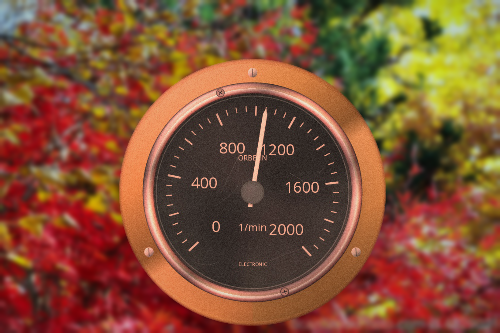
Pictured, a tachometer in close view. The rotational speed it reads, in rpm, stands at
1050 rpm
